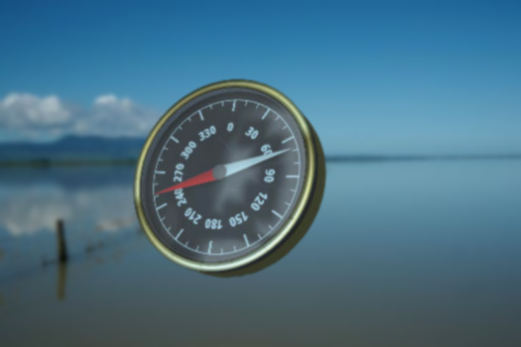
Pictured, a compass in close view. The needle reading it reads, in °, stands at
250 °
